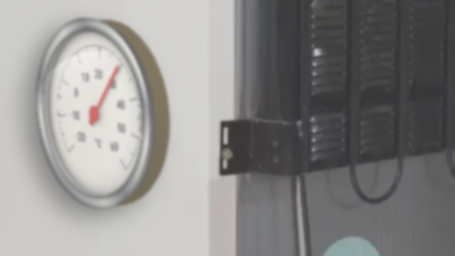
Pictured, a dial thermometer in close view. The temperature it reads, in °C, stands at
30 °C
